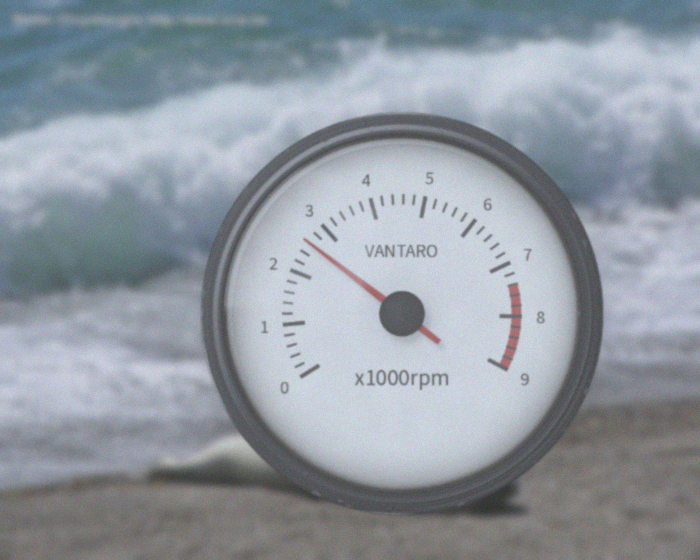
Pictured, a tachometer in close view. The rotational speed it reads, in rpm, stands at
2600 rpm
